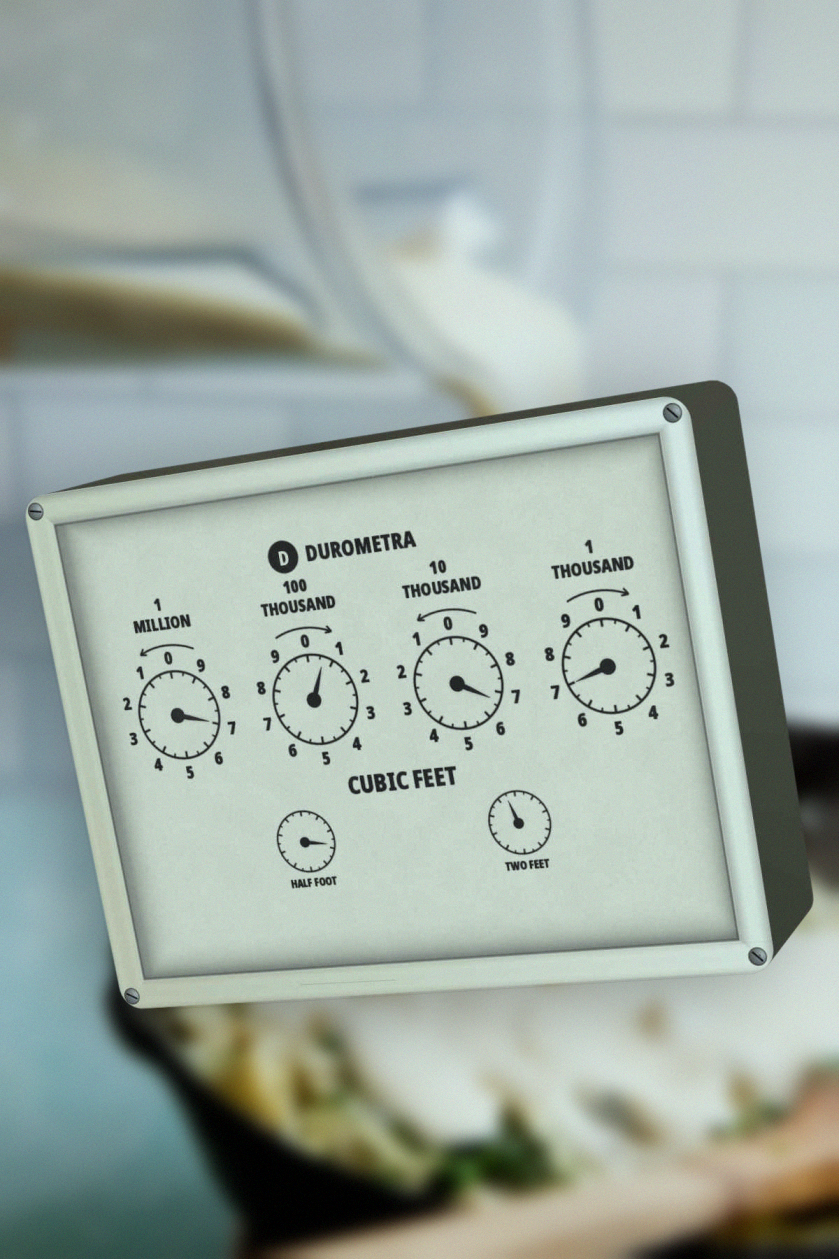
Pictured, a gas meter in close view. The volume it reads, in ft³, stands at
706700 ft³
